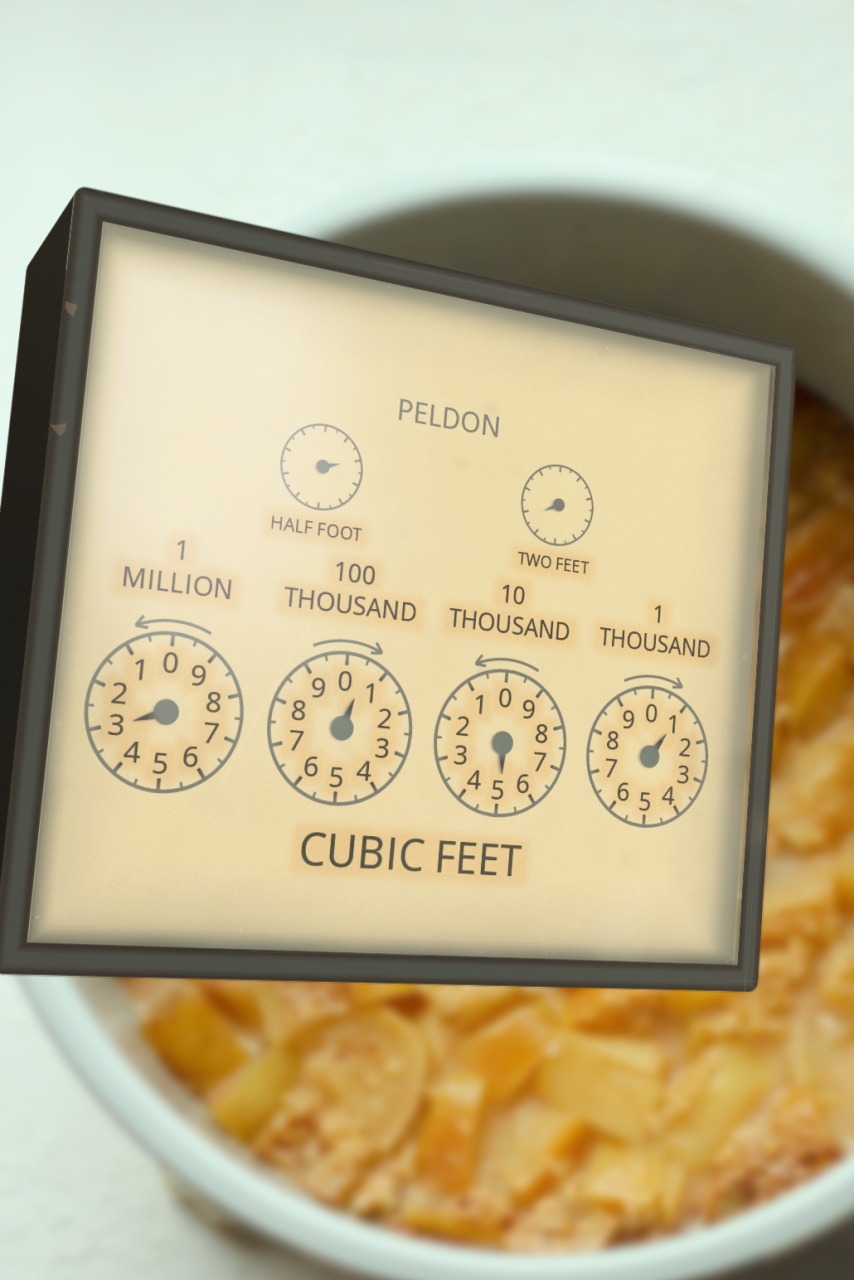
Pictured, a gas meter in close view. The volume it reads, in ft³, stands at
305100 ft³
